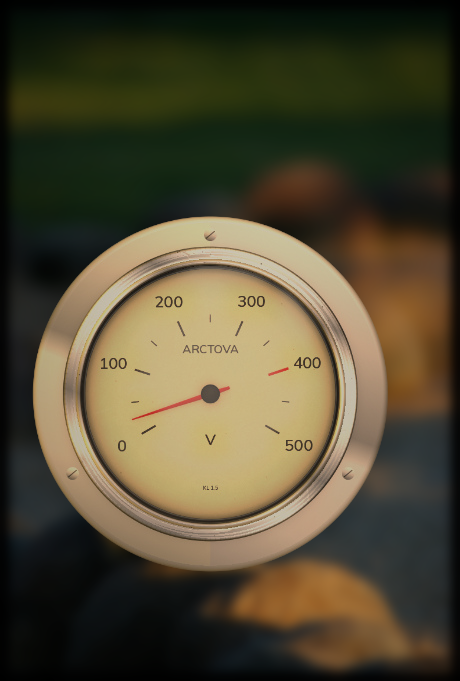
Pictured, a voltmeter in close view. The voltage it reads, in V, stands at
25 V
